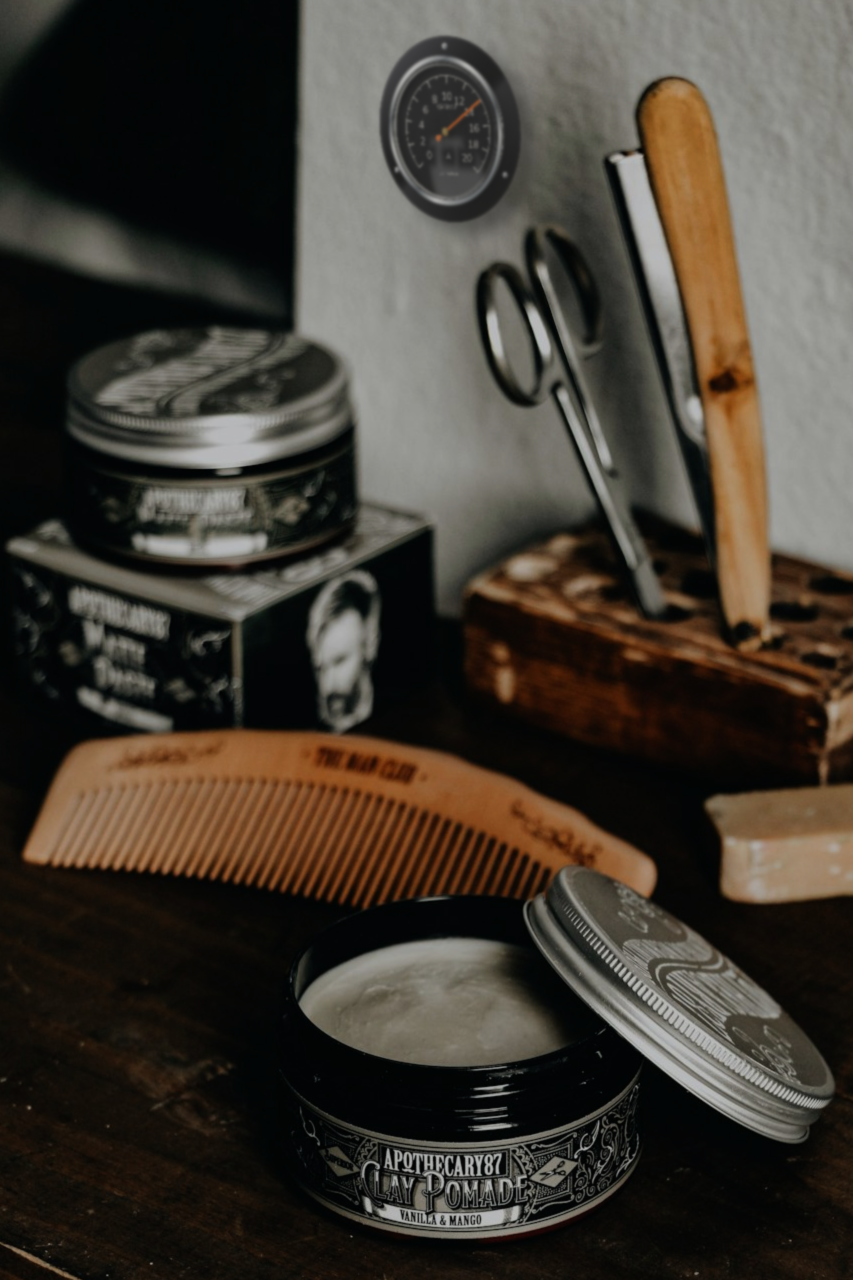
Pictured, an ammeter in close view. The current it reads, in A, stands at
14 A
